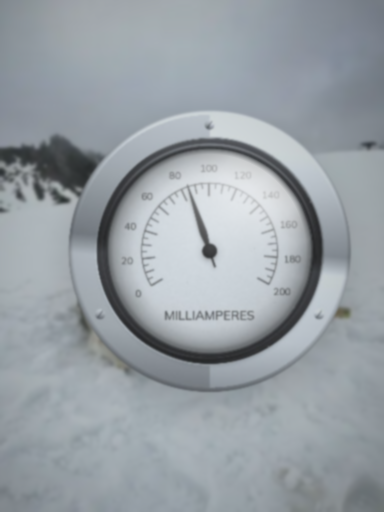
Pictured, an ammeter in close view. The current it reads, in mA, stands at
85 mA
